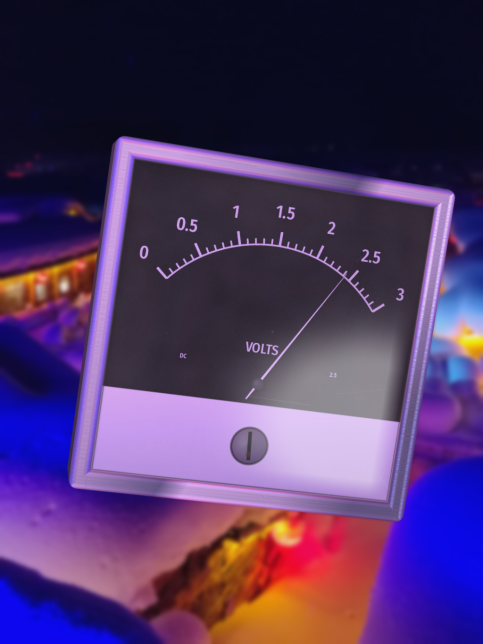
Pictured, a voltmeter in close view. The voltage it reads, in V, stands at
2.4 V
